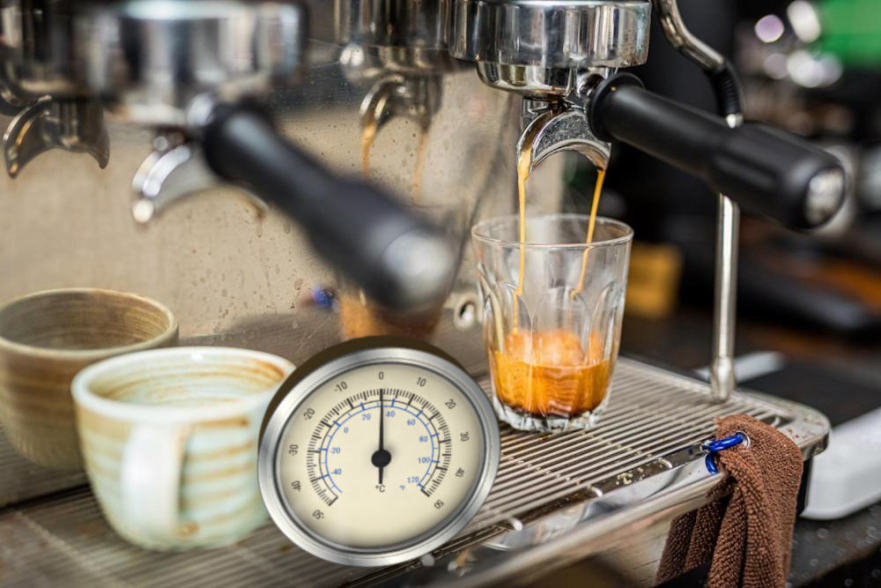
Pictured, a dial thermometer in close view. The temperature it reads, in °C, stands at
0 °C
